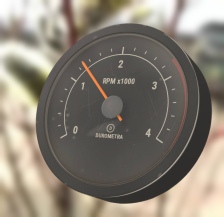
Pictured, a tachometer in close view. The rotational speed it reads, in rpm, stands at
1300 rpm
